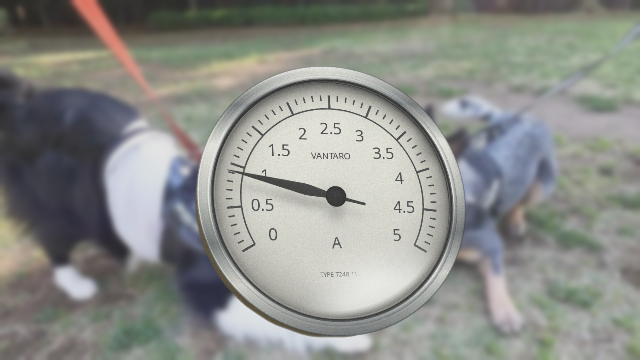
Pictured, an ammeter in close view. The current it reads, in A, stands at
0.9 A
